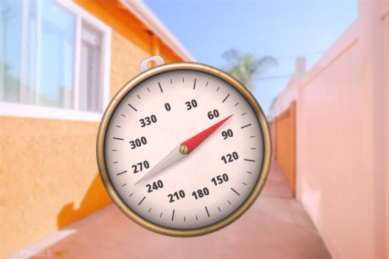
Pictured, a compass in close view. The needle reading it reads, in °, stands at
75 °
